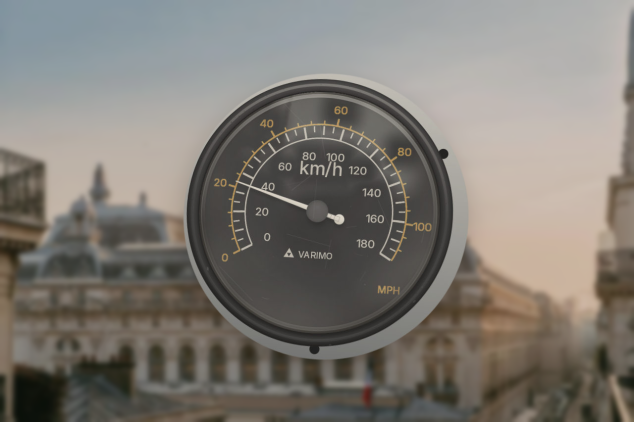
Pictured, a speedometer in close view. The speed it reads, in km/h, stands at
35 km/h
